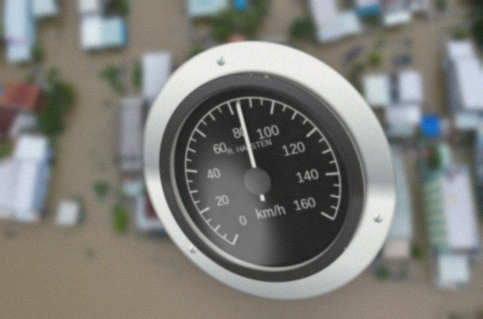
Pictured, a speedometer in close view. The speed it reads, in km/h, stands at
85 km/h
